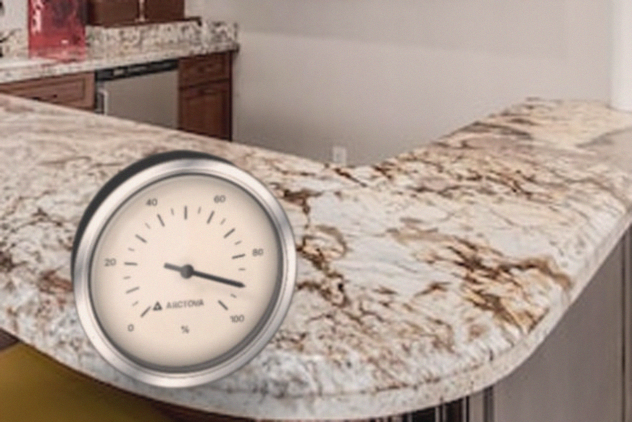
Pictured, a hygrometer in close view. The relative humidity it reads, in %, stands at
90 %
